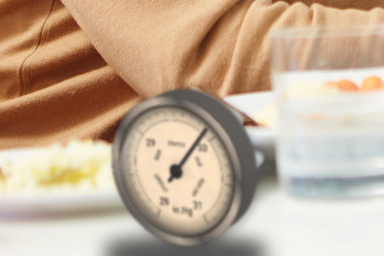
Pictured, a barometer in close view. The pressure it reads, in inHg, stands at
29.9 inHg
